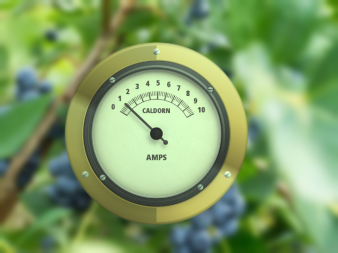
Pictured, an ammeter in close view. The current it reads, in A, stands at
1 A
